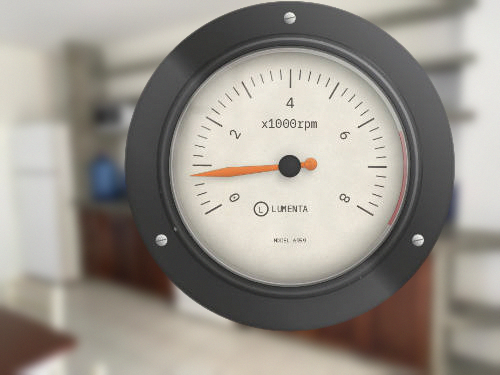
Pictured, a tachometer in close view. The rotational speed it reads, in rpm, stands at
800 rpm
